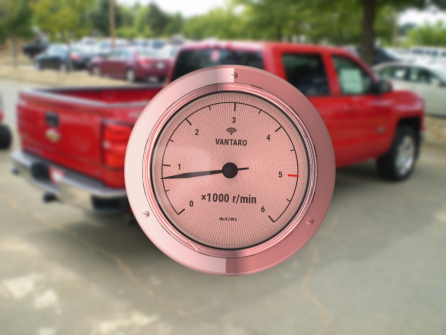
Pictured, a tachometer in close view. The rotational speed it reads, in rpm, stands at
750 rpm
